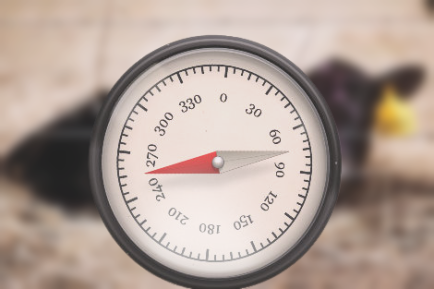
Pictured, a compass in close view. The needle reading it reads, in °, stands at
255 °
